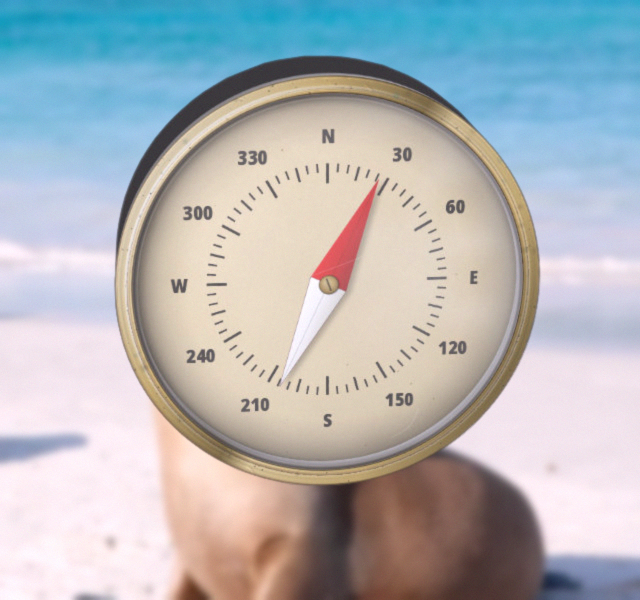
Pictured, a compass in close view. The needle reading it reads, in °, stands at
25 °
